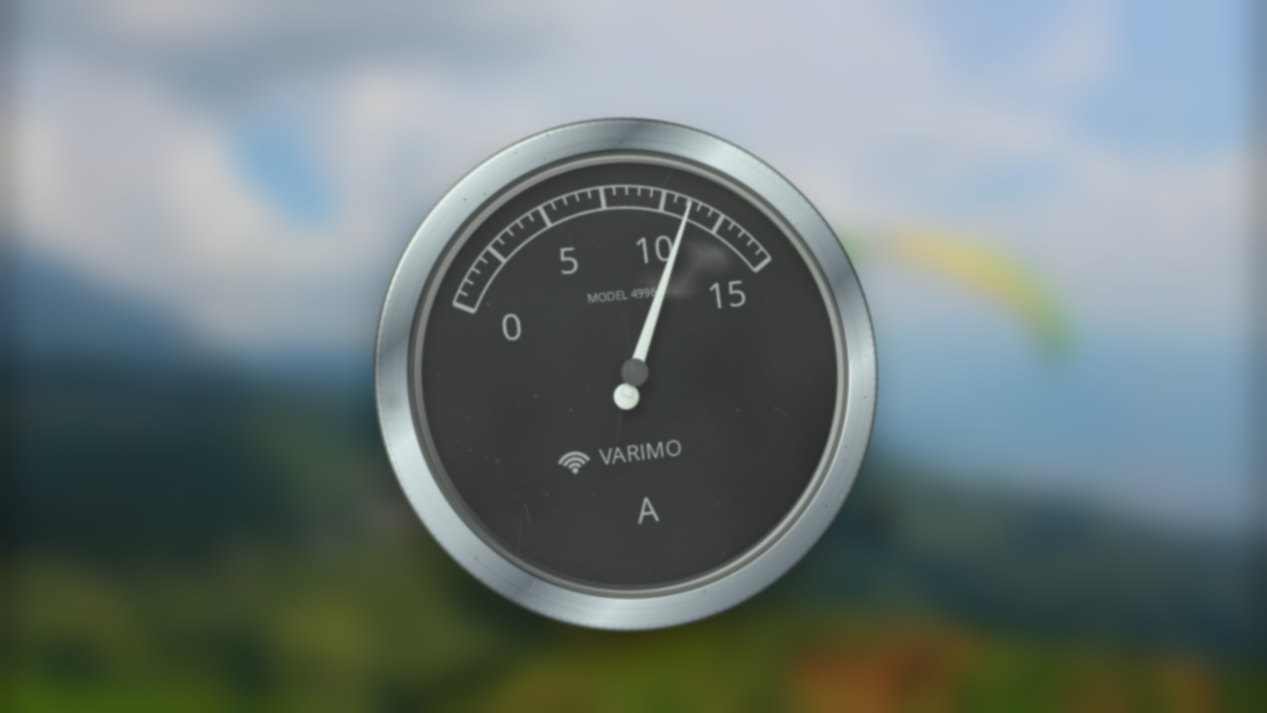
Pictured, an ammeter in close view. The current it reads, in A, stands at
11 A
